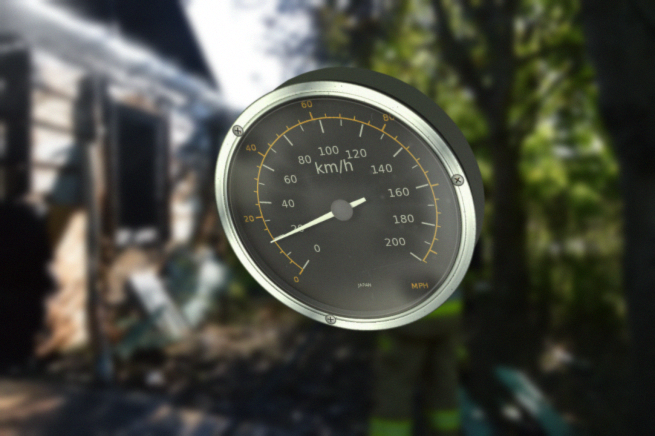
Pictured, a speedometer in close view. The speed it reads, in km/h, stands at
20 km/h
